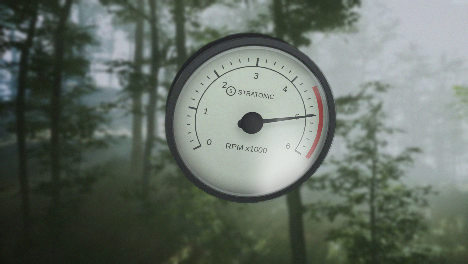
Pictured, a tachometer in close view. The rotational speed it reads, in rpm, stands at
5000 rpm
